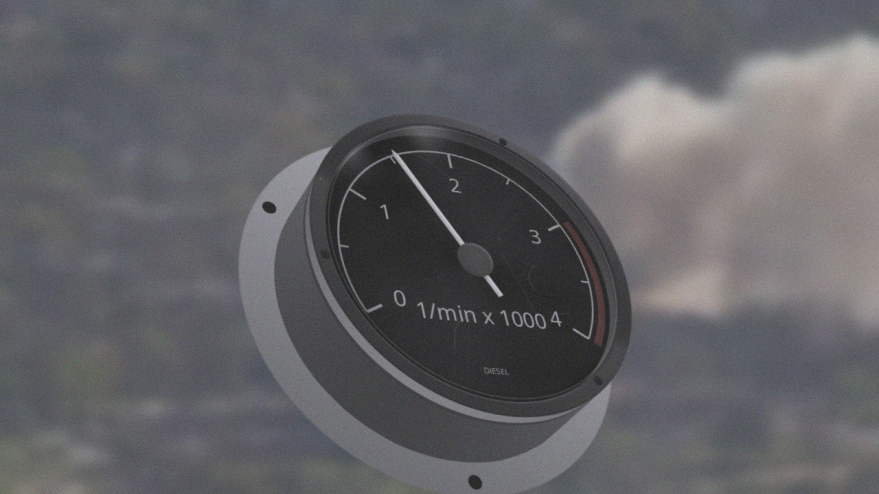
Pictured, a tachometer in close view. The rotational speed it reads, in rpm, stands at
1500 rpm
